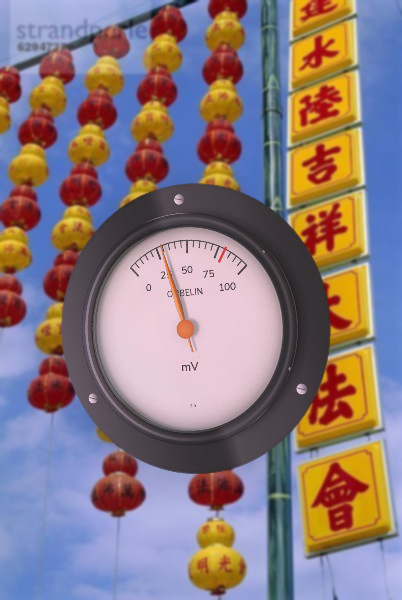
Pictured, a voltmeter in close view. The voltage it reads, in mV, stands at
30 mV
